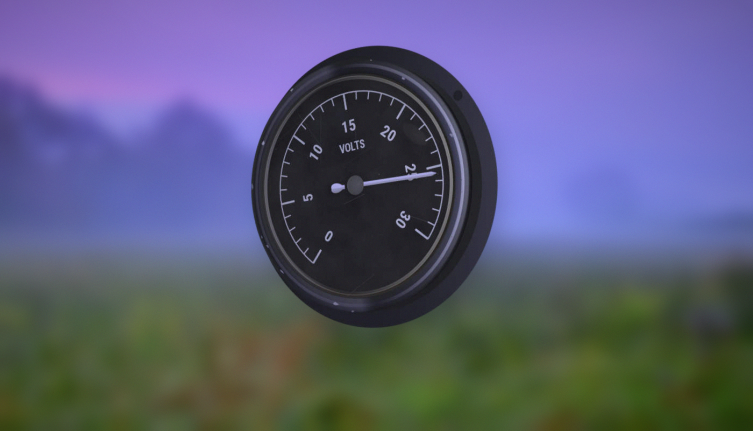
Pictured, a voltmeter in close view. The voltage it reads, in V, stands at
25.5 V
